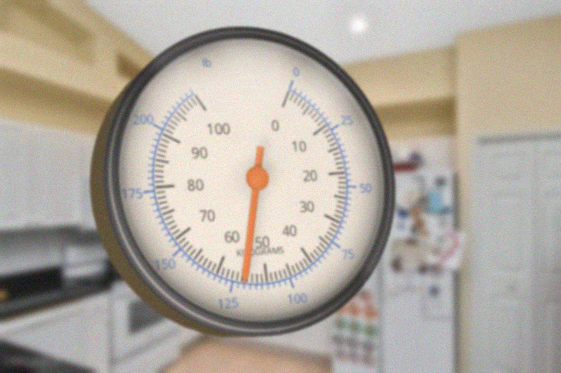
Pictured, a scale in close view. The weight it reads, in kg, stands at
55 kg
